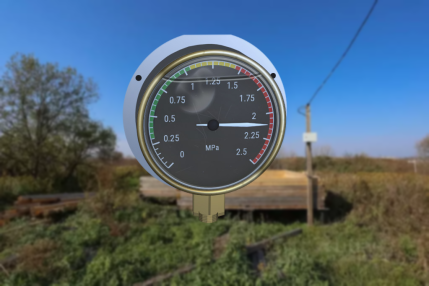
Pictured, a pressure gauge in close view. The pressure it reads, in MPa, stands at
2.1 MPa
